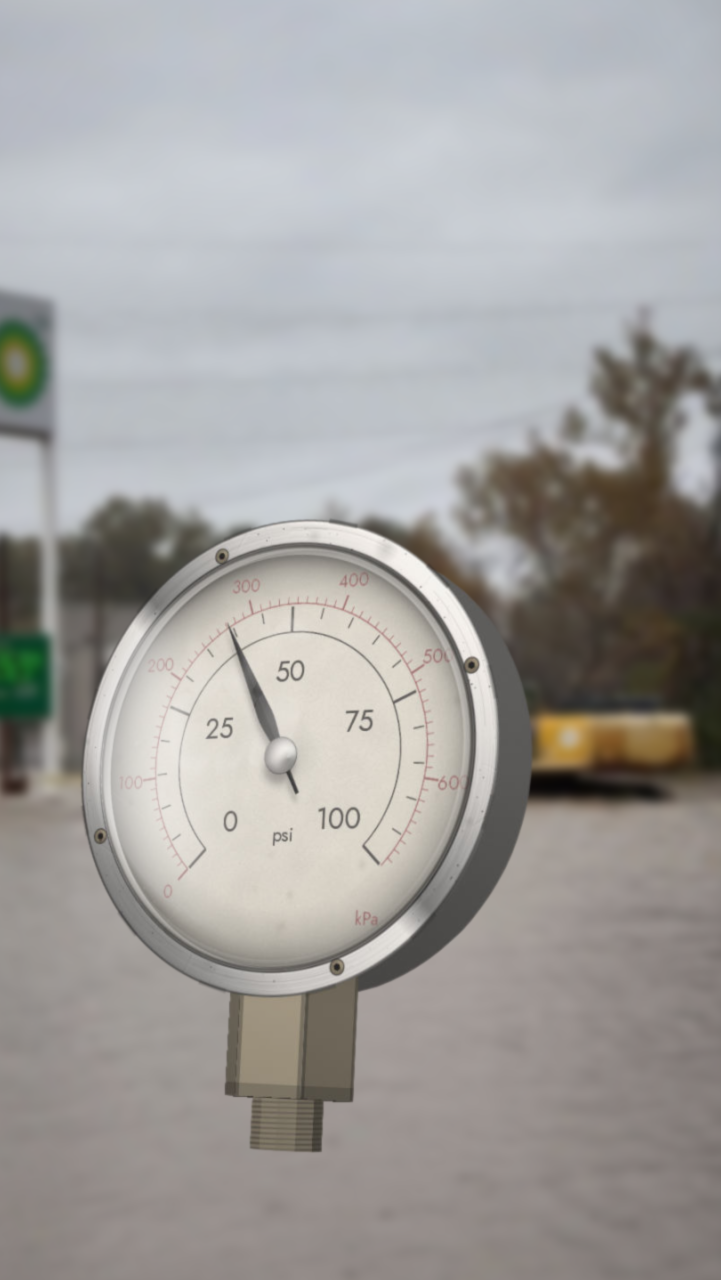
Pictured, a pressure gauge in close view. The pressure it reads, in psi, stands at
40 psi
